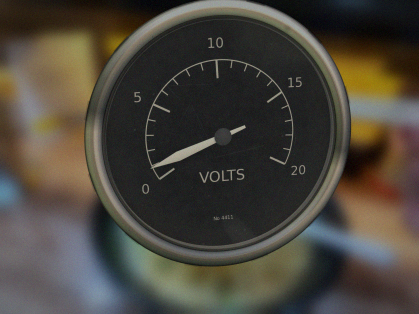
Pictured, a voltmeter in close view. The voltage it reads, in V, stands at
1 V
